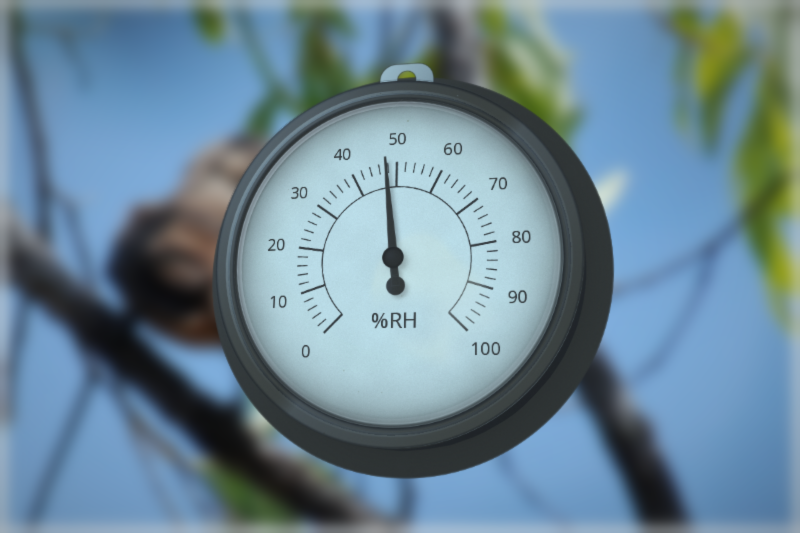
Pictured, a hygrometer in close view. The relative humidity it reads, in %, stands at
48 %
